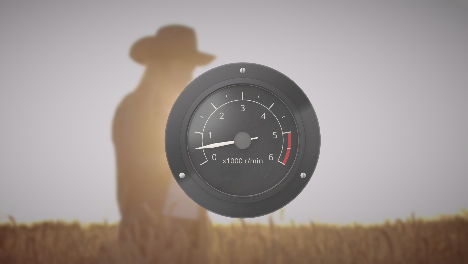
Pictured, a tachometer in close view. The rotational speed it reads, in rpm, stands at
500 rpm
